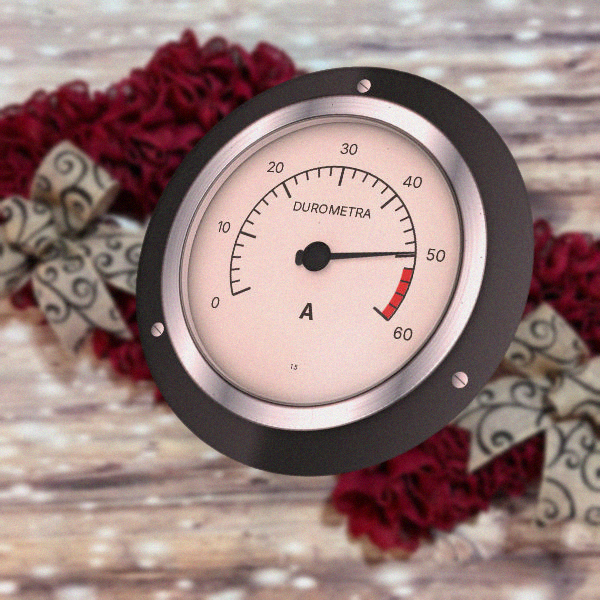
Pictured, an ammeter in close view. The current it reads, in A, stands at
50 A
